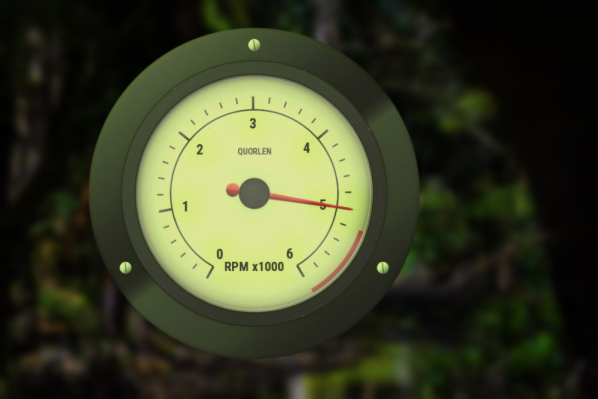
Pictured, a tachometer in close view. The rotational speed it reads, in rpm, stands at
5000 rpm
